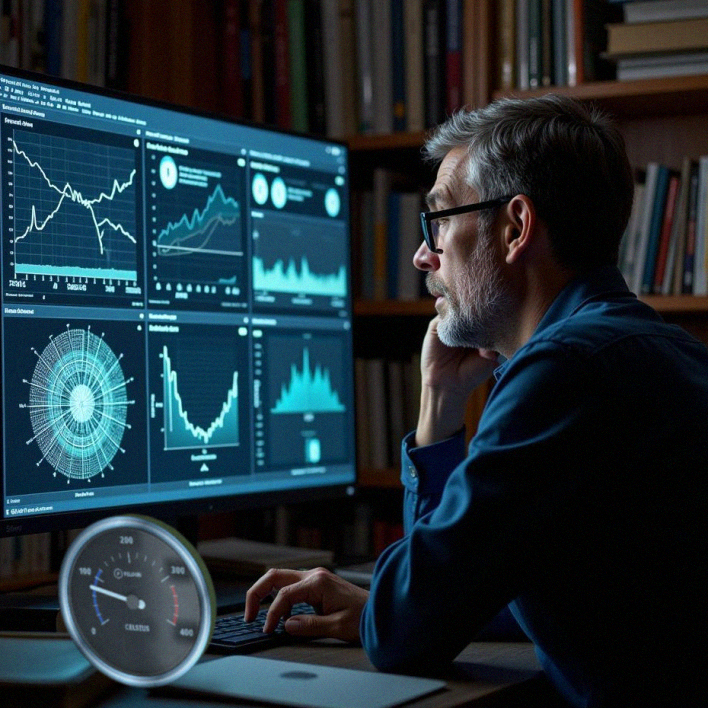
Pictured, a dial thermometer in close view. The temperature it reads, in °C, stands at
80 °C
